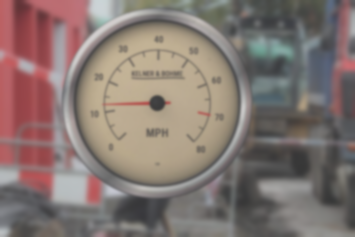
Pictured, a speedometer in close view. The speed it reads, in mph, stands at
12.5 mph
